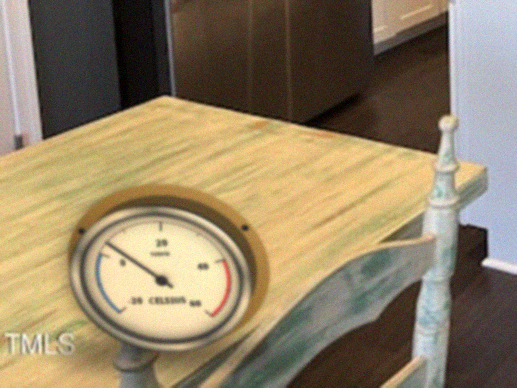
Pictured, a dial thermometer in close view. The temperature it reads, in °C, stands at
5 °C
